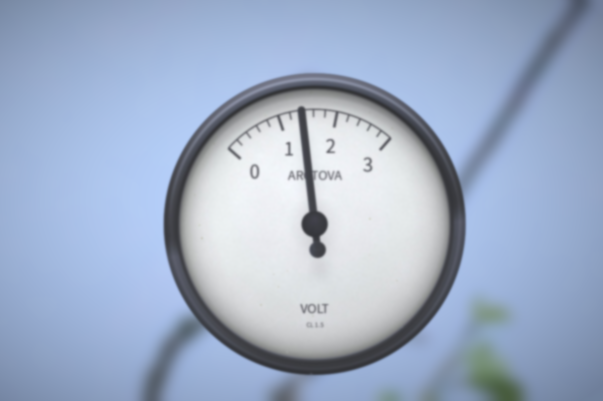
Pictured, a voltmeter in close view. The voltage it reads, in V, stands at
1.4 V
